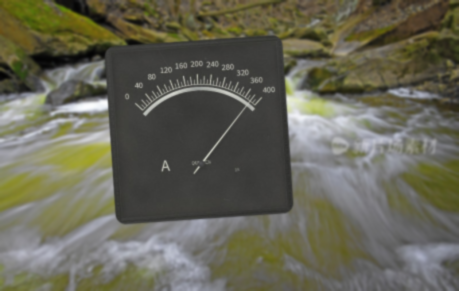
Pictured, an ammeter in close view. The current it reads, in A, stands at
380 A
